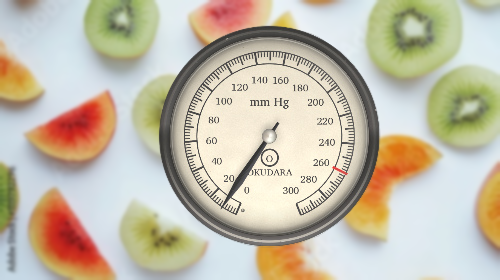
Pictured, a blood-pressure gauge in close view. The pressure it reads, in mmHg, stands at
10 mmHg
